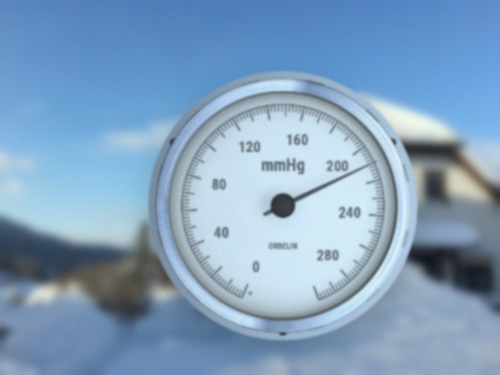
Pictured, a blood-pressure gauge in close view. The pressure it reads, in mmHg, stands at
210 mmHg
